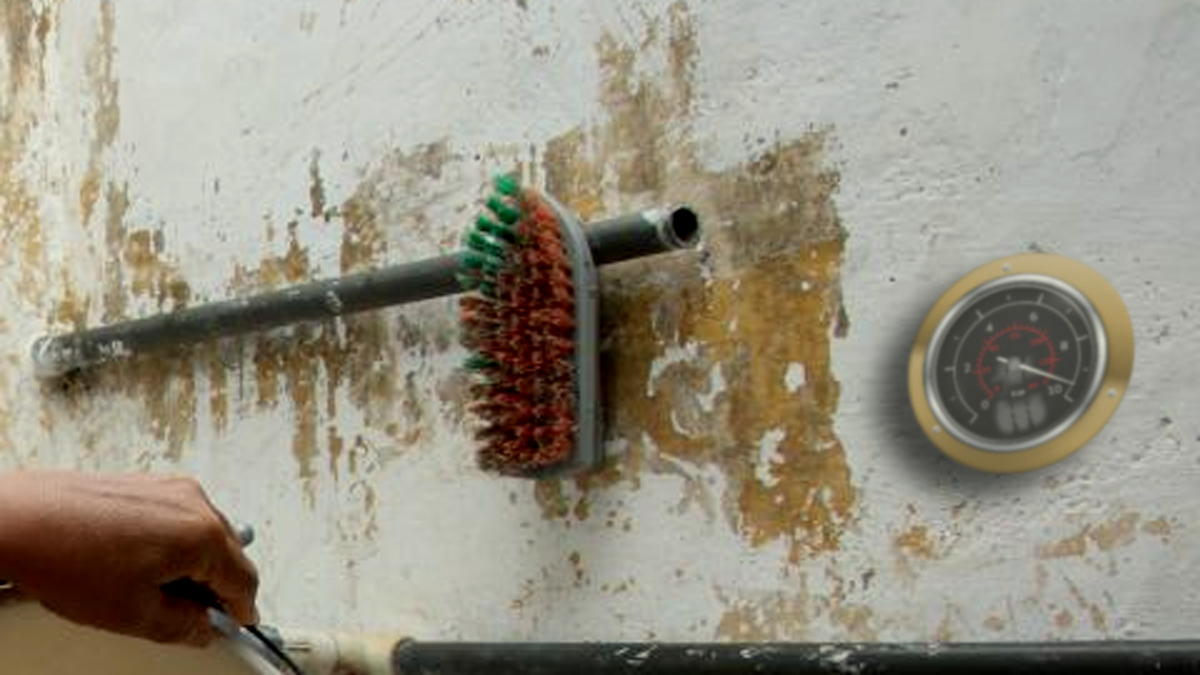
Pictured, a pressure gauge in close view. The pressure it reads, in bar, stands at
9.5 bar
